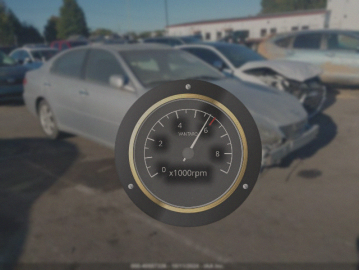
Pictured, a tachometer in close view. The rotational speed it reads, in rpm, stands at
5750 rpm
